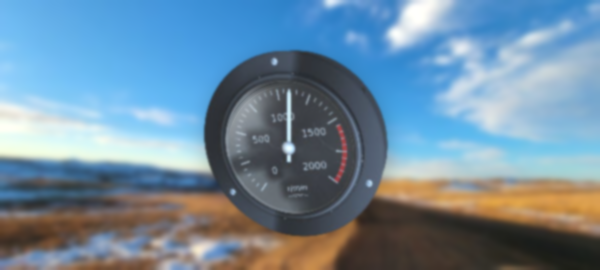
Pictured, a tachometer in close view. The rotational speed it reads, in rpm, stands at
1100 rpm
